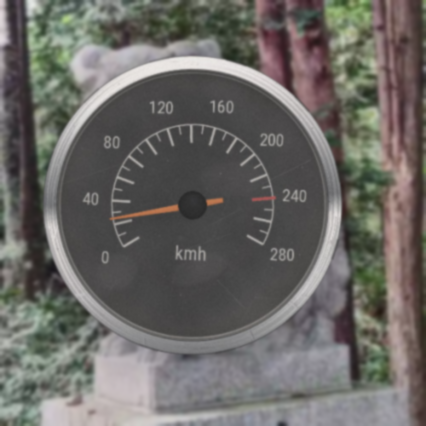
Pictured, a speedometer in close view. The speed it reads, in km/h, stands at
25 km/h
